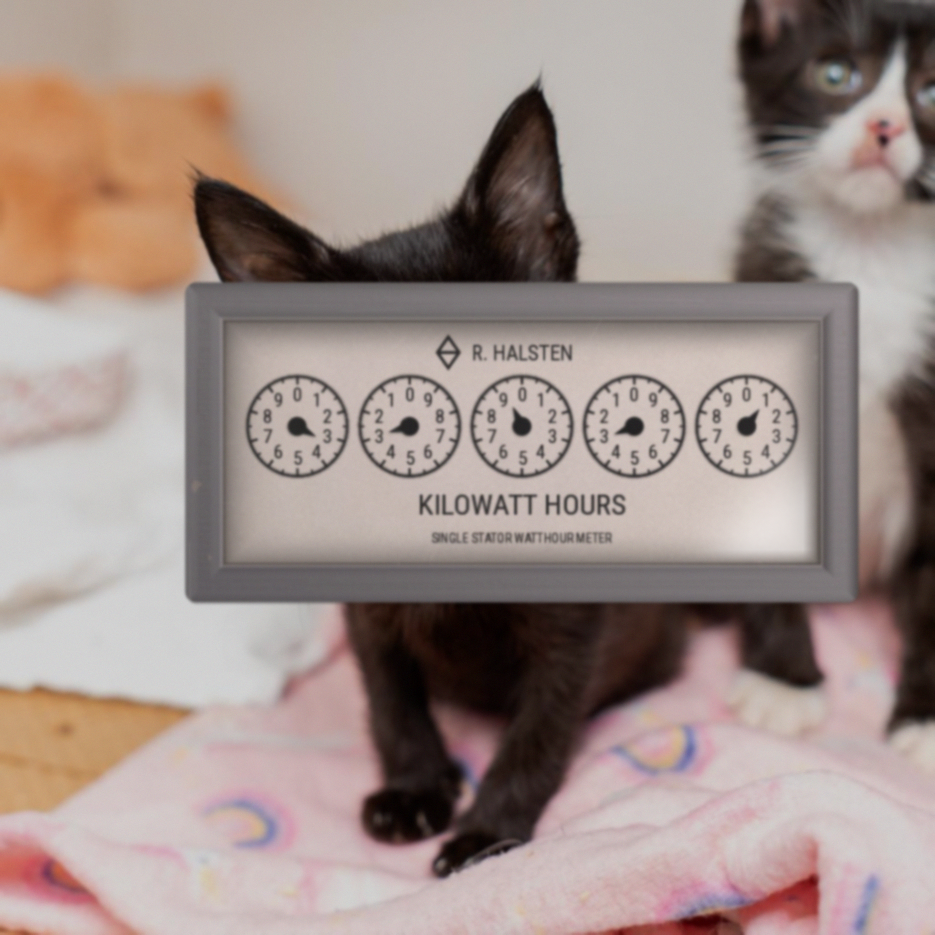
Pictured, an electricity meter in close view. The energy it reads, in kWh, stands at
32931 kWh
